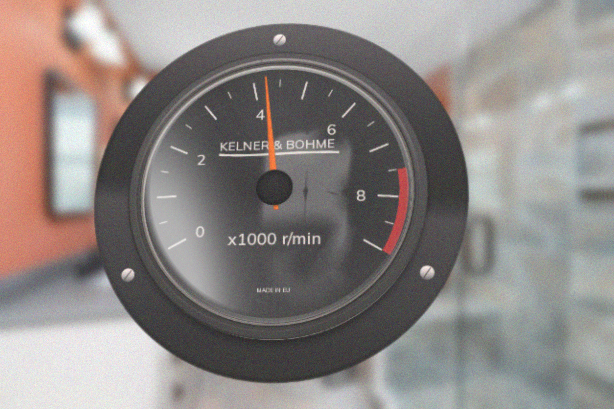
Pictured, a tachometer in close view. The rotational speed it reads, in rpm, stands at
4250 rpm
